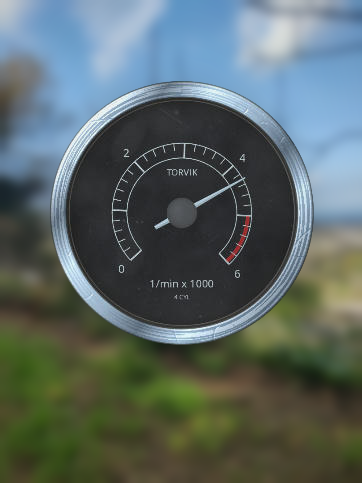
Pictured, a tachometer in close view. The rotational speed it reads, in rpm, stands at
4300 rpm
